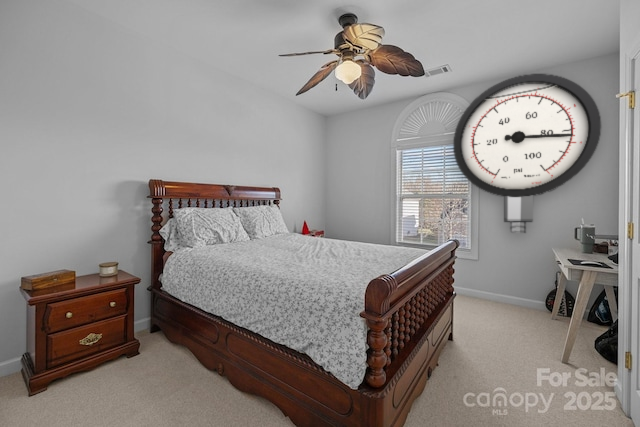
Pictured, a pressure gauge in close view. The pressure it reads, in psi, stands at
82.5 psi
